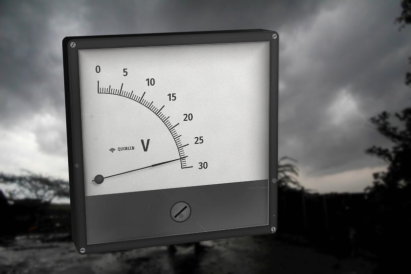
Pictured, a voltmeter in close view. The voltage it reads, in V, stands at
27.5 V
